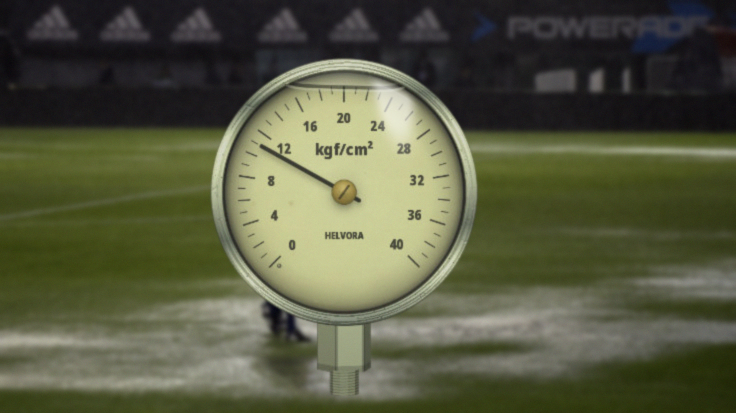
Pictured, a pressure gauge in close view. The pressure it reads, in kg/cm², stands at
11 kg/cm²
